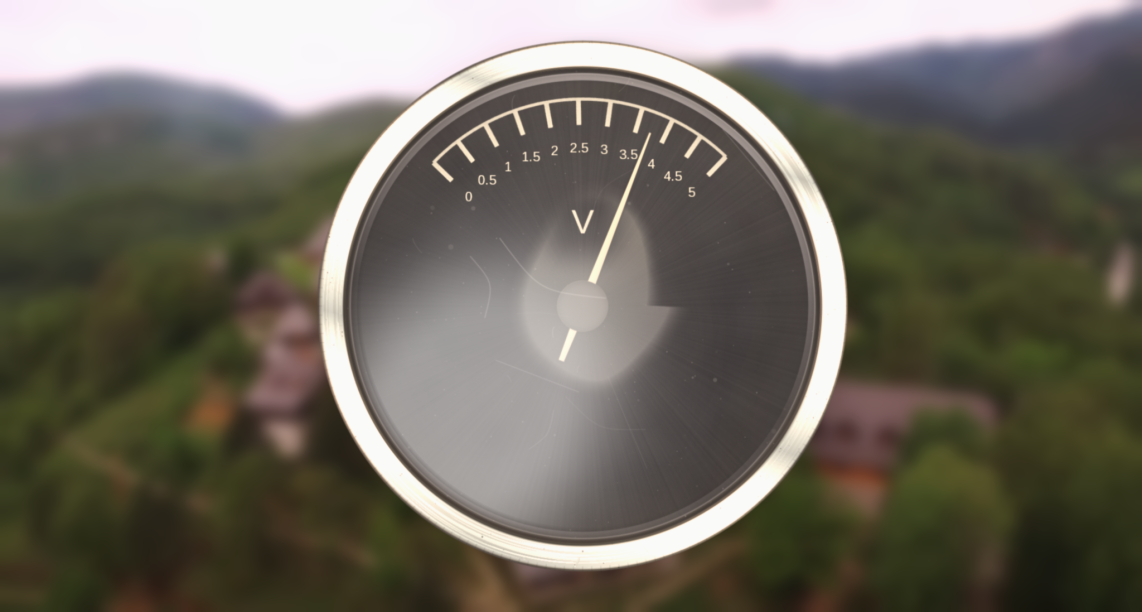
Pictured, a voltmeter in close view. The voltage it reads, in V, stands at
3.75 V
